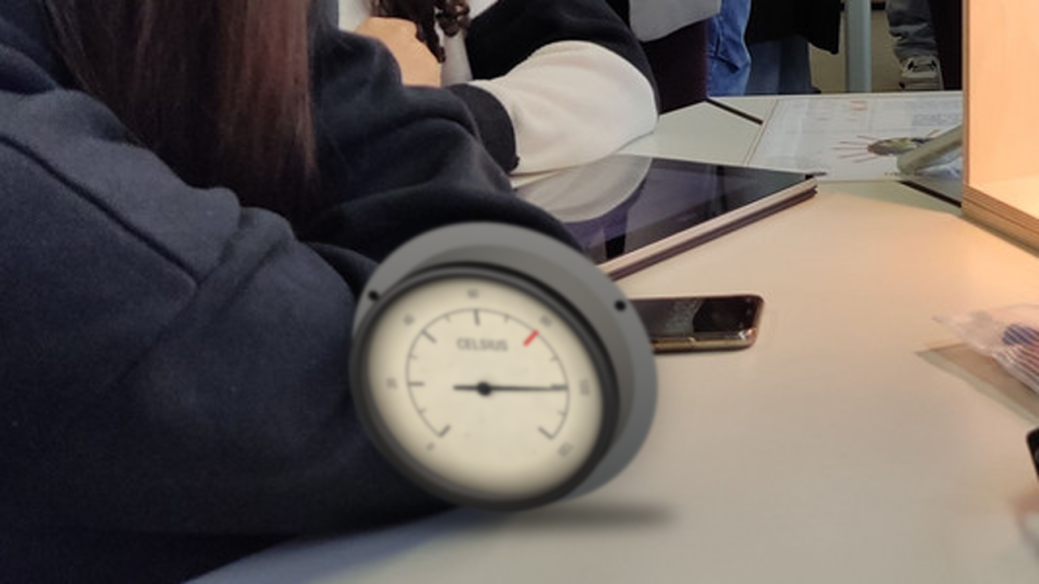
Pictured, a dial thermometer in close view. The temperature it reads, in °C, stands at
100 °C
